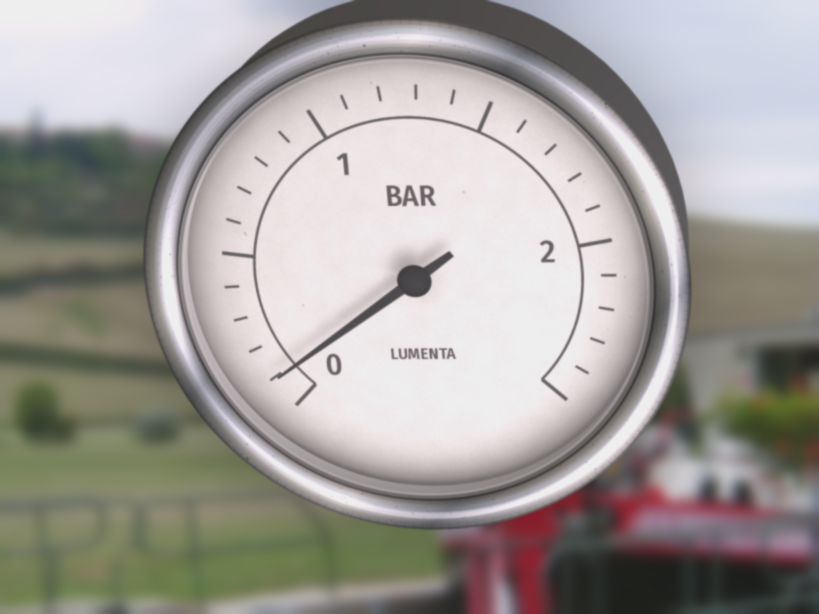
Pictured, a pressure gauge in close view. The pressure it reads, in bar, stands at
0.1 bar
